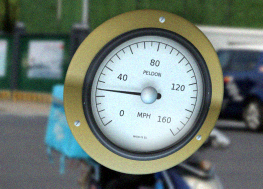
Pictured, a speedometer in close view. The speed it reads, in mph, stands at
25 mph
